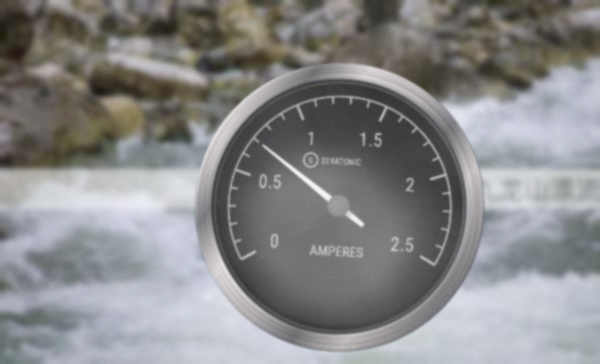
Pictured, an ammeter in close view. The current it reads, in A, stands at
0.7 A
